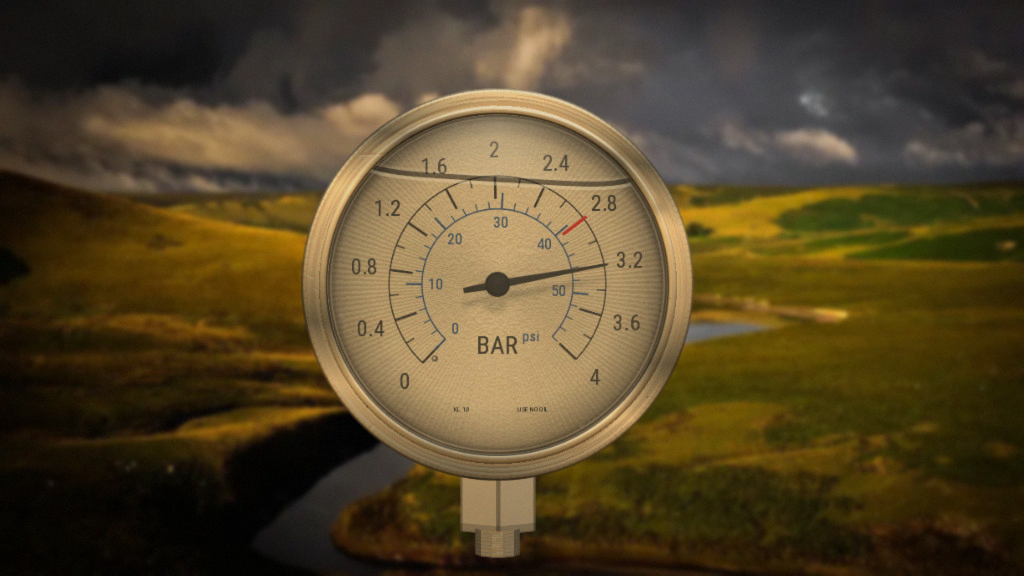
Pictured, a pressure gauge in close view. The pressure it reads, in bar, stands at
3.2 bar
